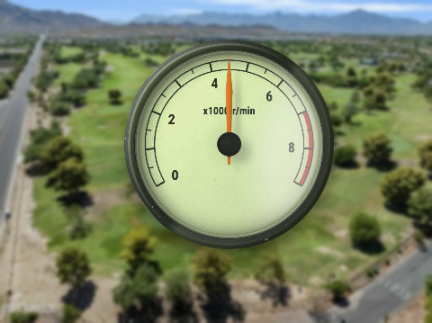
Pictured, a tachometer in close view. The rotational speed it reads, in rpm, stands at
4500 rpm
